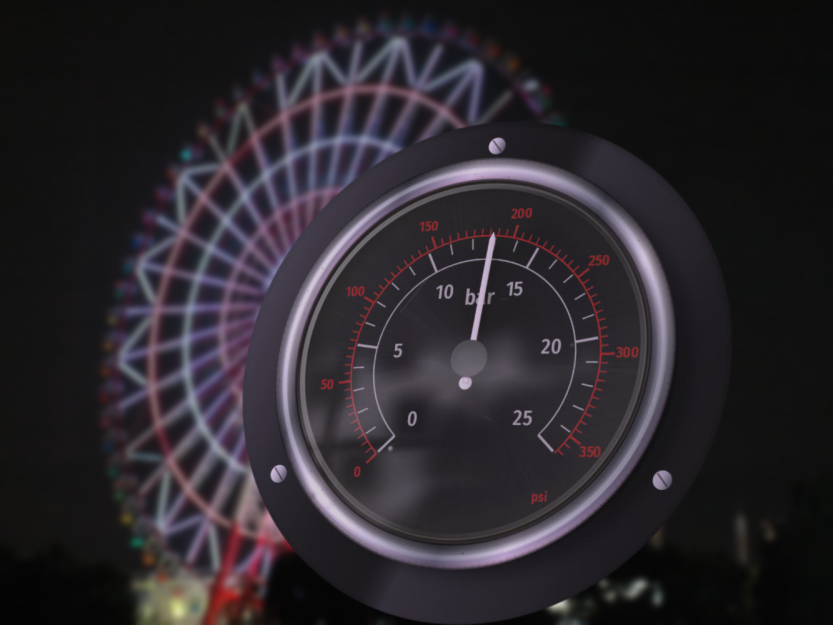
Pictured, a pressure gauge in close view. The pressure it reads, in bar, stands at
13 bar
